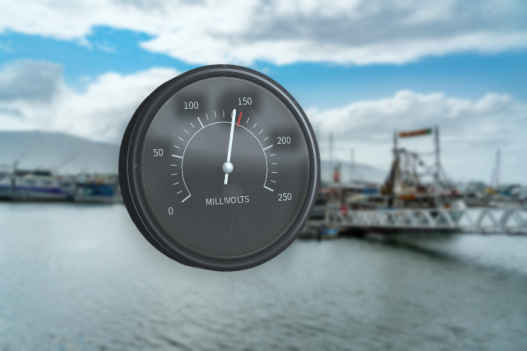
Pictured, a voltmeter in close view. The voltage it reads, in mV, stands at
140 mV
